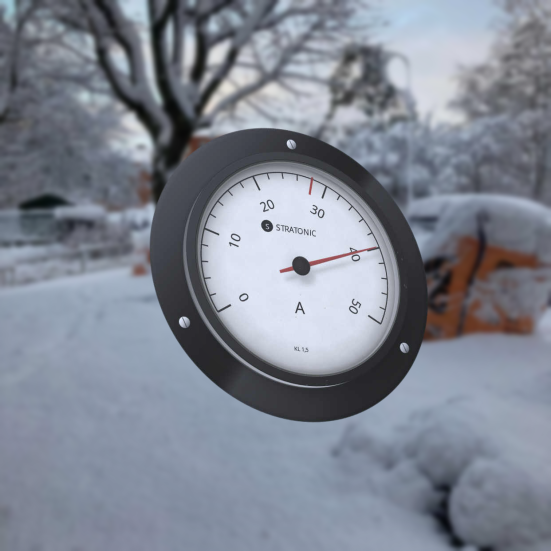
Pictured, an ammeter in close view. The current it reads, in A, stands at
40 A
